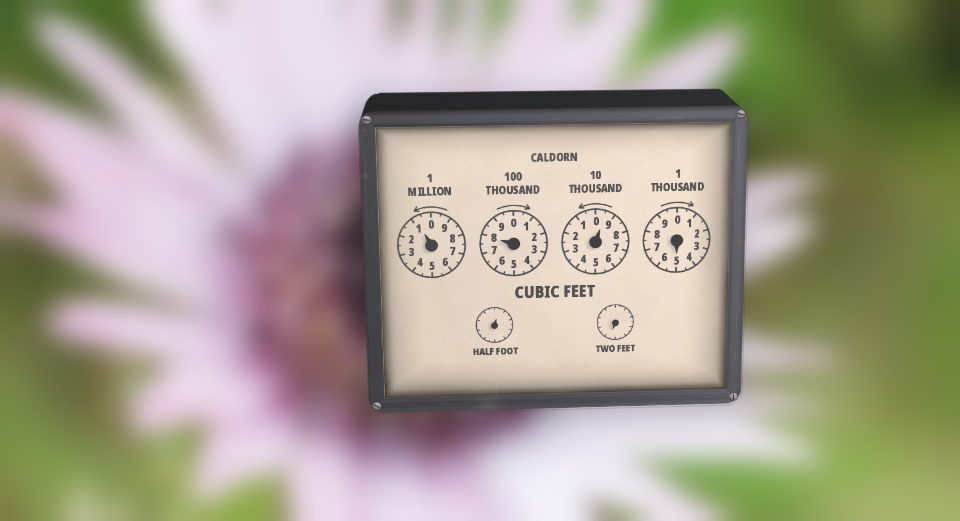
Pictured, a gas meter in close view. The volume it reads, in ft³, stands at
79500 ft³
